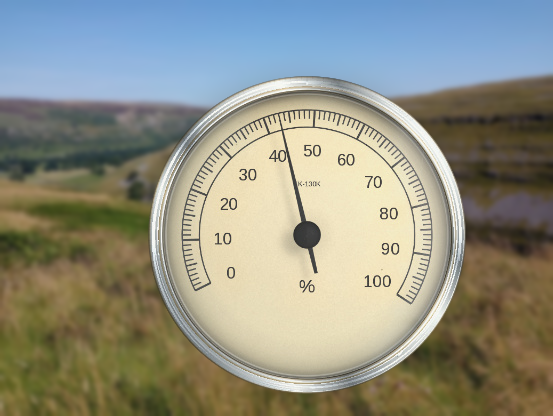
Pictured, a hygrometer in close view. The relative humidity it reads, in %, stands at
43 %
